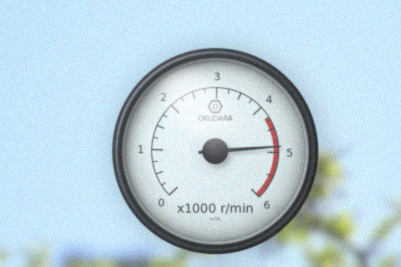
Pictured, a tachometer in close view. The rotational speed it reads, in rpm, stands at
4875 rpm
